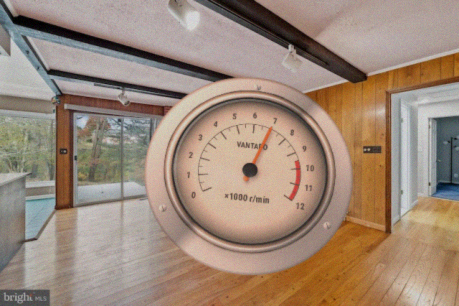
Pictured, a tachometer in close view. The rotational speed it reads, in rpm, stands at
7000 rpm
